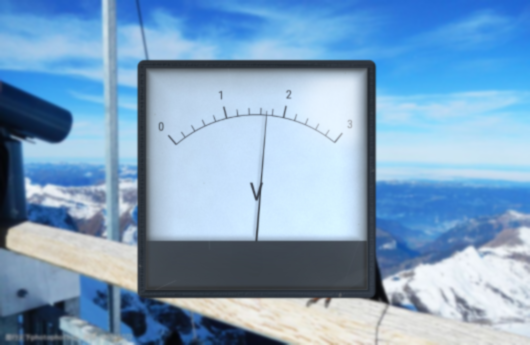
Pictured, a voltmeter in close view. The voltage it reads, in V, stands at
1.7 V
